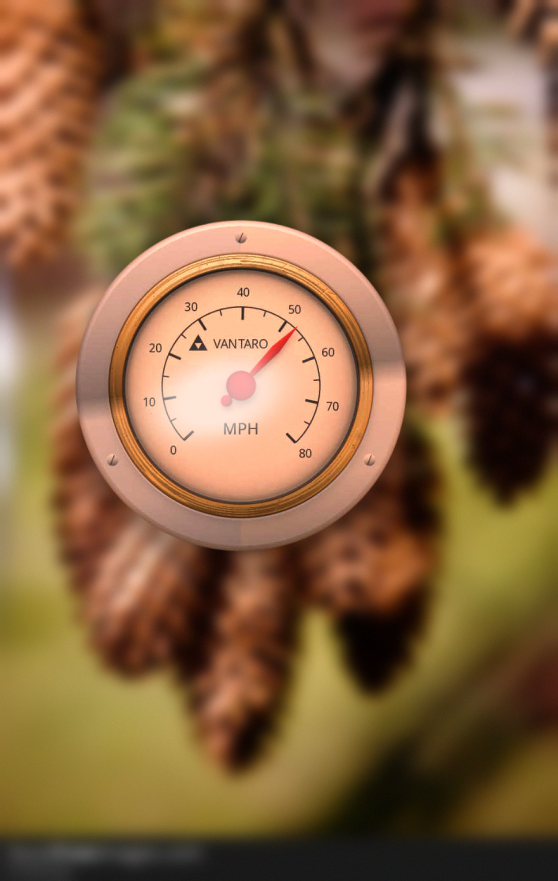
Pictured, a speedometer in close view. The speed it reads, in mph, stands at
52.5 mph
